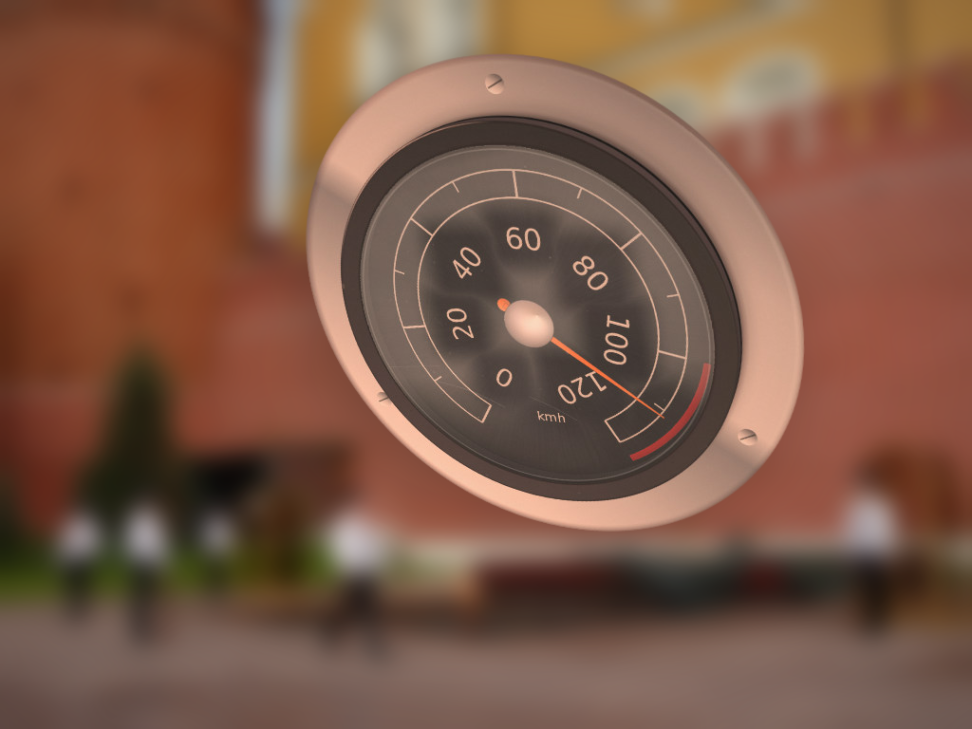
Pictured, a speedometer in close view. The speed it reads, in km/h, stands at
110 km/h
